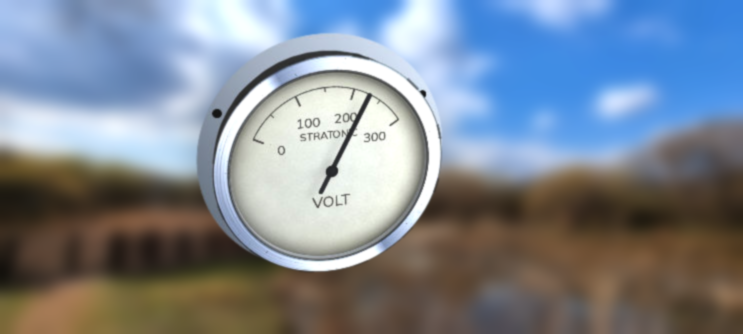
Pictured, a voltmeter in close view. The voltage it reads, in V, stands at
225 V
